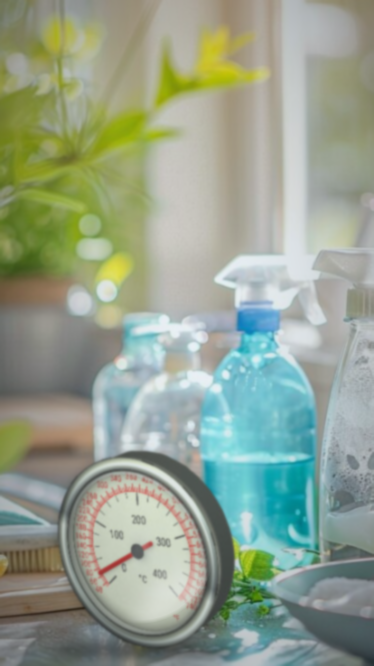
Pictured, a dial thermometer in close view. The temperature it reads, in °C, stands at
20 °C
